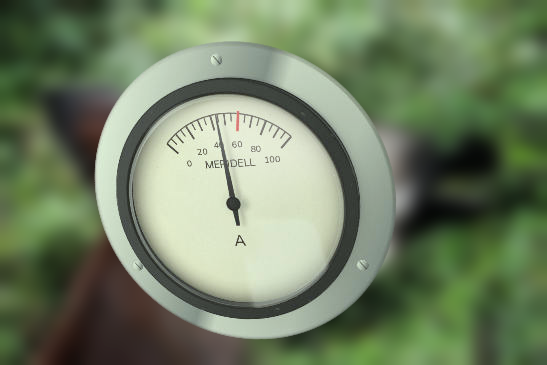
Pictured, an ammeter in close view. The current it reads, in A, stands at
45 A
